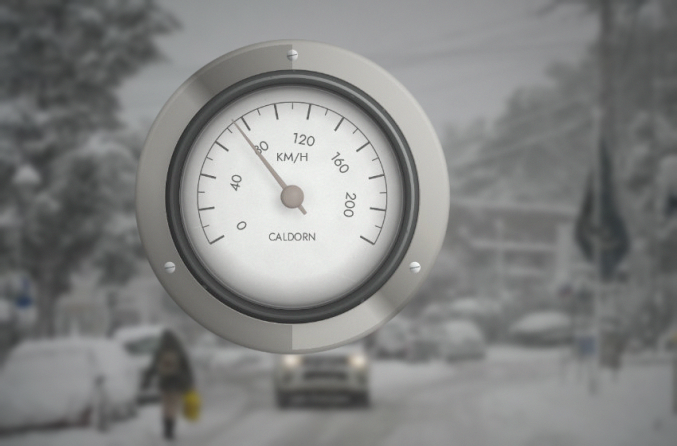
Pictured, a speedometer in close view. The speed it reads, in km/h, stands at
75 km/h
